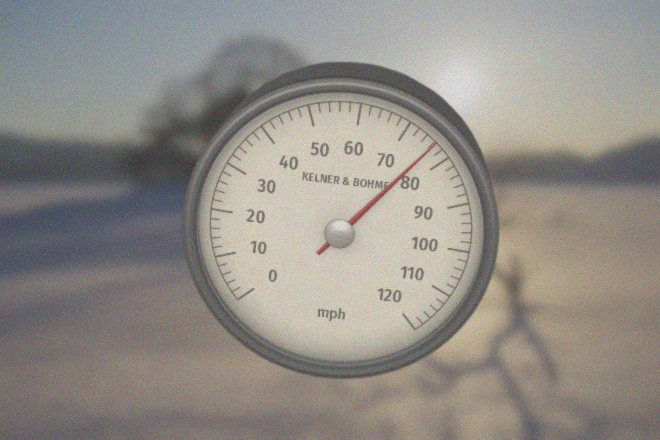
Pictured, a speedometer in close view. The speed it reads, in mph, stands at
76 mph
